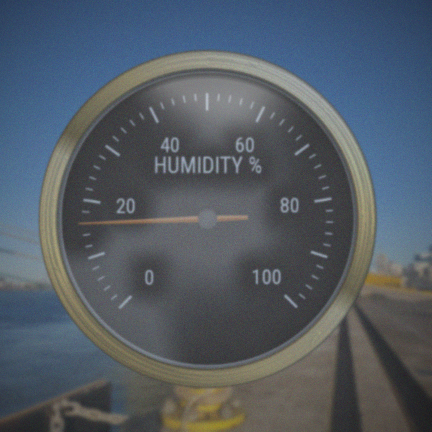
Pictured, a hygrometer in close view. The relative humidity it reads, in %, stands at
16 %
